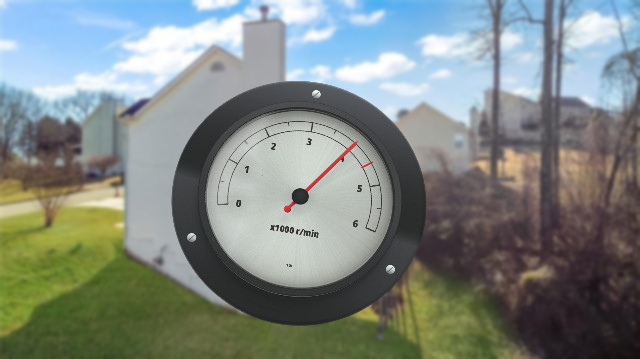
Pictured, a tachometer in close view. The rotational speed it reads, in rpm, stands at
4000 rpm
